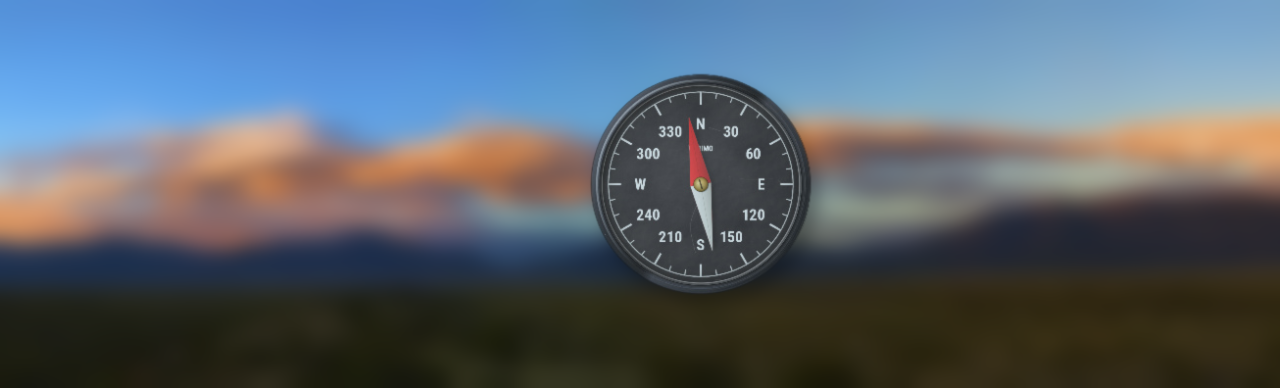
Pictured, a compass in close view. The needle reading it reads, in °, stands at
350 °
